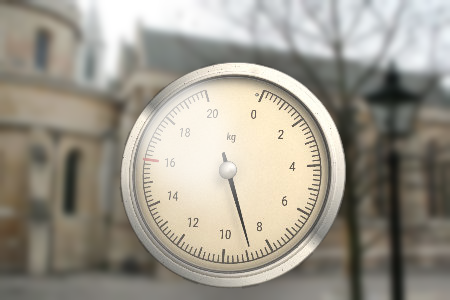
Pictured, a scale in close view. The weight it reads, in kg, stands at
8.8 kg
